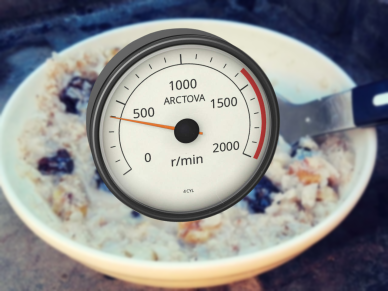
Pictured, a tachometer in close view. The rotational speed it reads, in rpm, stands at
400 rpm
